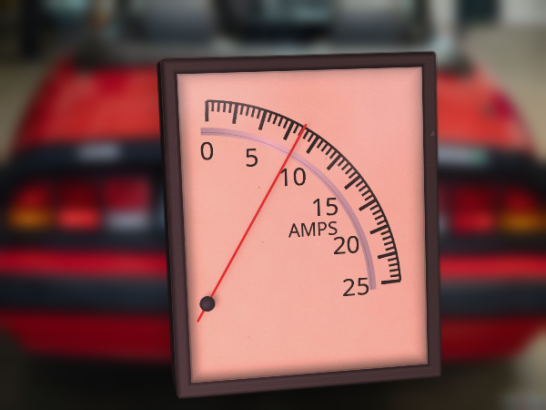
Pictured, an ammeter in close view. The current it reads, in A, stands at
8.5 A
